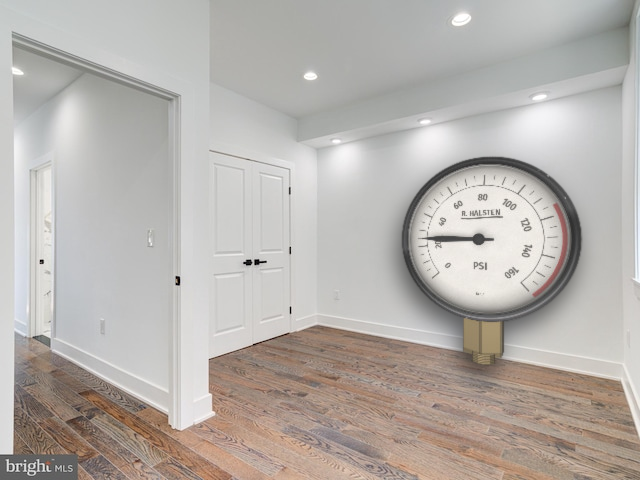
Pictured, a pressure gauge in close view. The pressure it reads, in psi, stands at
25 psi
